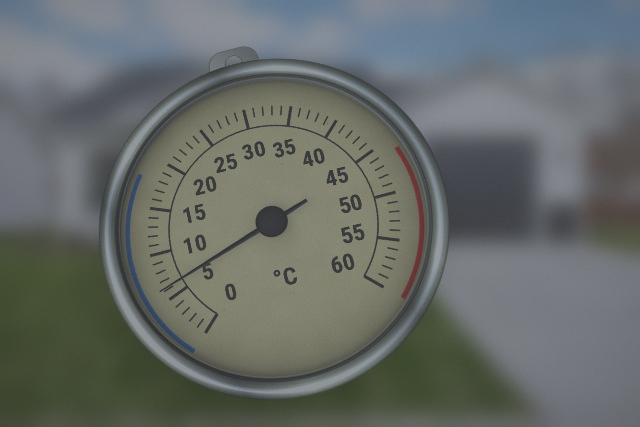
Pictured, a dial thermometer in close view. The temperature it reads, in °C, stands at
6 °C
